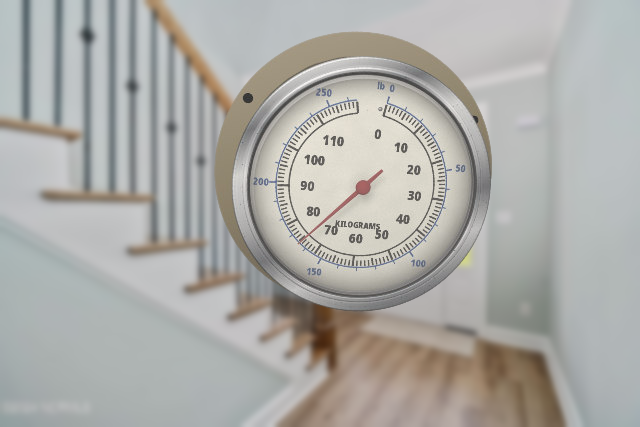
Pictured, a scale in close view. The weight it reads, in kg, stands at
75 kg
